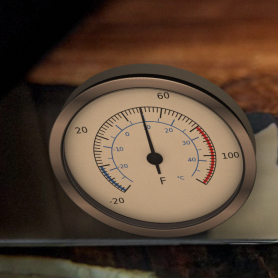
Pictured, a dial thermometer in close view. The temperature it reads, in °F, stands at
50 °F
